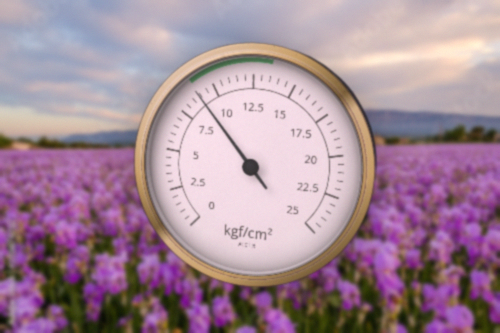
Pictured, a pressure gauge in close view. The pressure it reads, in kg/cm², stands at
9 kg/cm²
